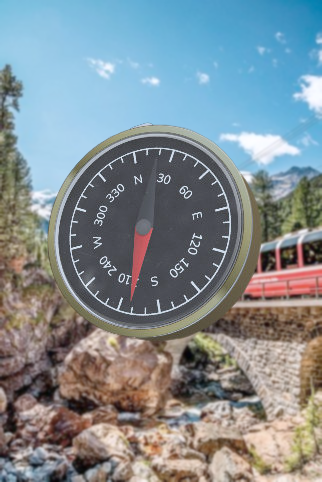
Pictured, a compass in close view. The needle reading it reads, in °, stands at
200 °
